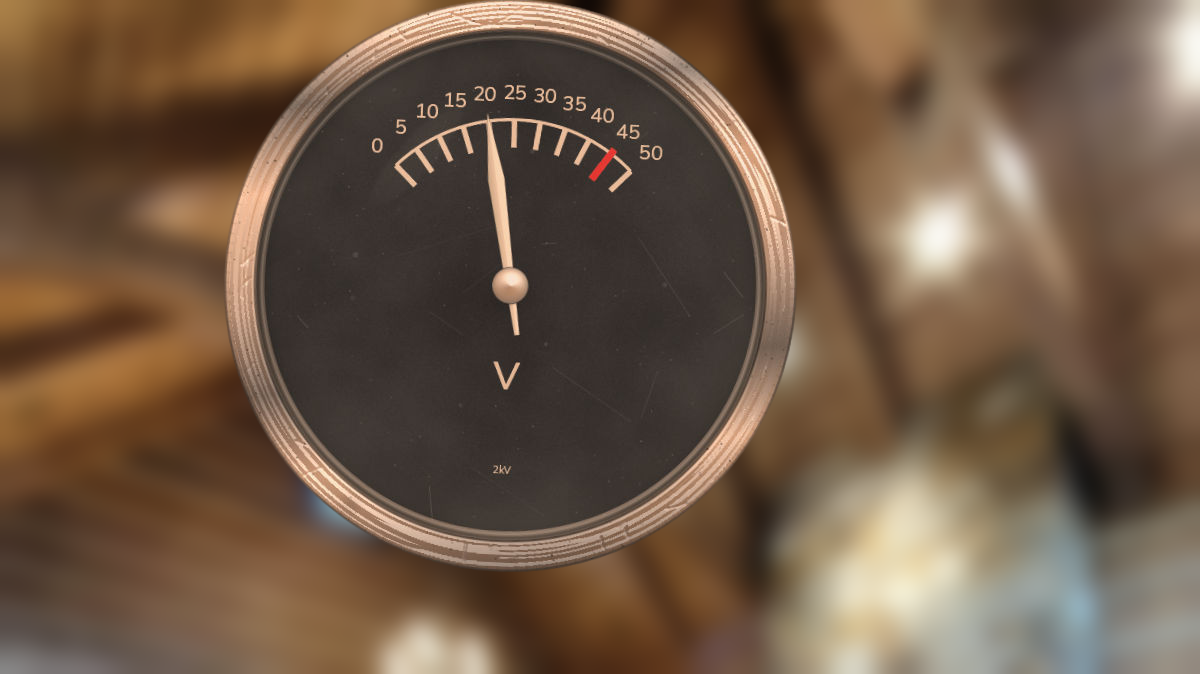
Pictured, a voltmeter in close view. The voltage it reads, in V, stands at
20 V
